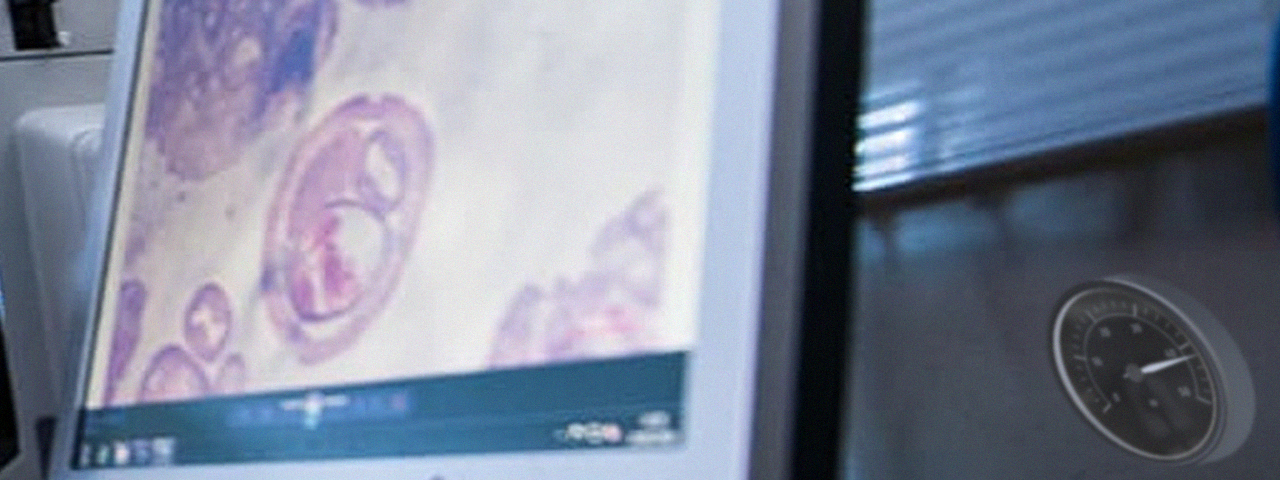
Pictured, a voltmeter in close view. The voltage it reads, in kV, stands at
42 kV
